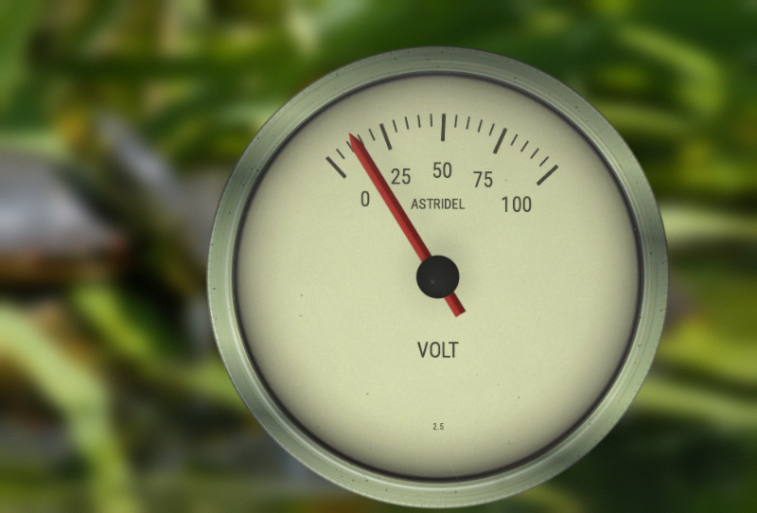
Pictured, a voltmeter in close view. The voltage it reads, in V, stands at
12.5 V
